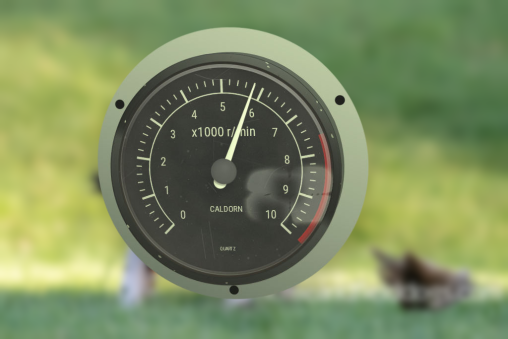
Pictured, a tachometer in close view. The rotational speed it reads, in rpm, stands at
5800 rpm
